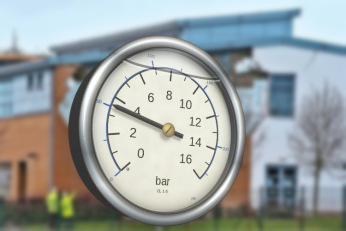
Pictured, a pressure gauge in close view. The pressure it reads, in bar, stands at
3.5 bar
